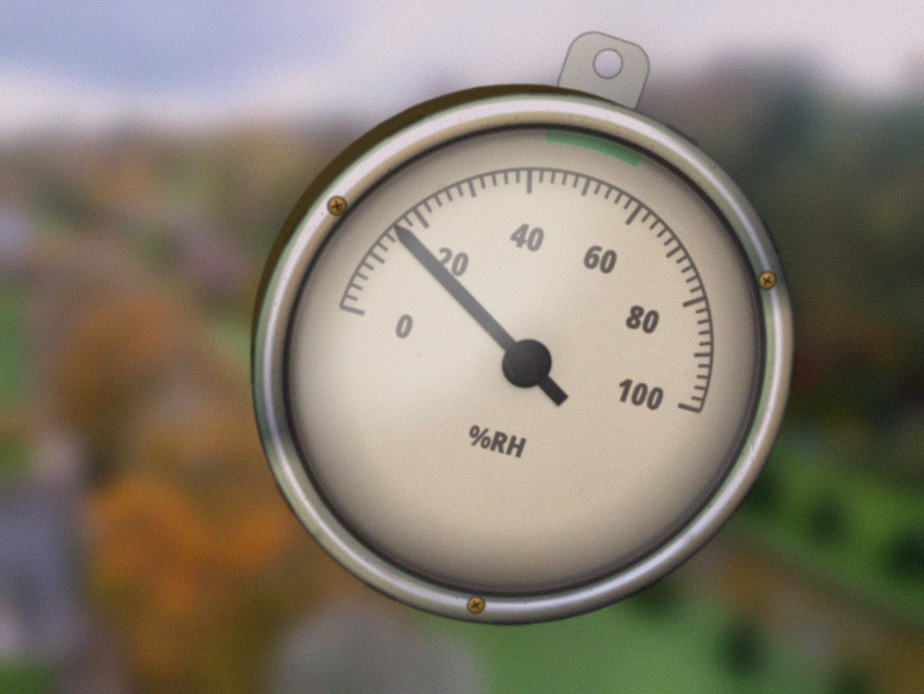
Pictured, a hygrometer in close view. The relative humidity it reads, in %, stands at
16 %
